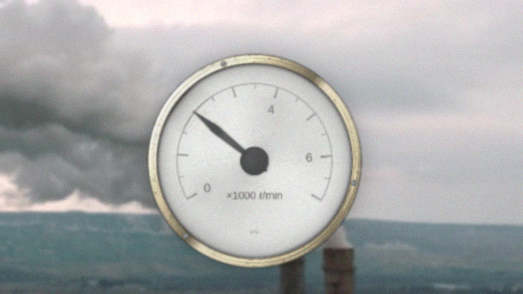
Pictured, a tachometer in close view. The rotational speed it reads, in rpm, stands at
2000 rpm
